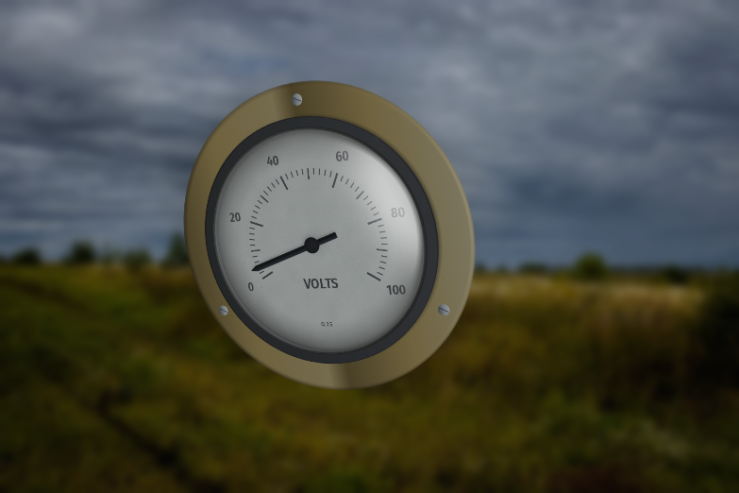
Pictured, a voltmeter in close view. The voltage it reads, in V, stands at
4 V
